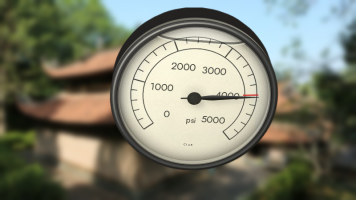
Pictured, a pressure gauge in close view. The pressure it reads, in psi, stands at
4000 psi
